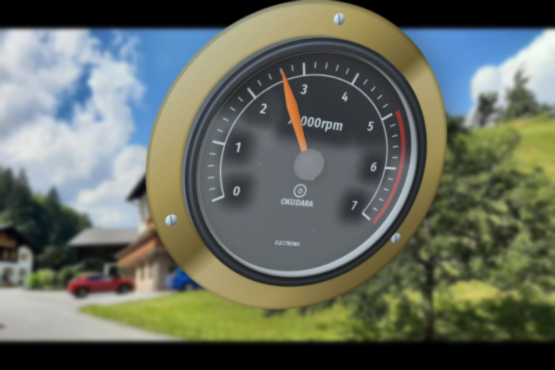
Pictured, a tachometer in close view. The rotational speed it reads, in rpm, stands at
2600 rpm
